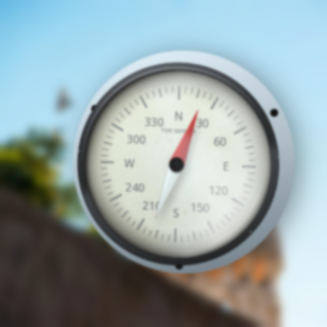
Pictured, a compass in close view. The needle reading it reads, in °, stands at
20 °
